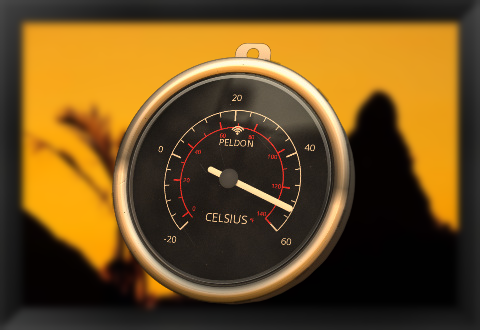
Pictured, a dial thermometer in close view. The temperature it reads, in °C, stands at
54 °C
